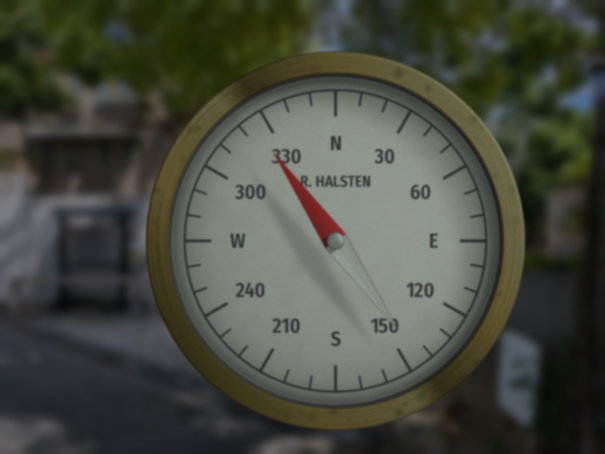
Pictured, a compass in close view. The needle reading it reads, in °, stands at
325 °
